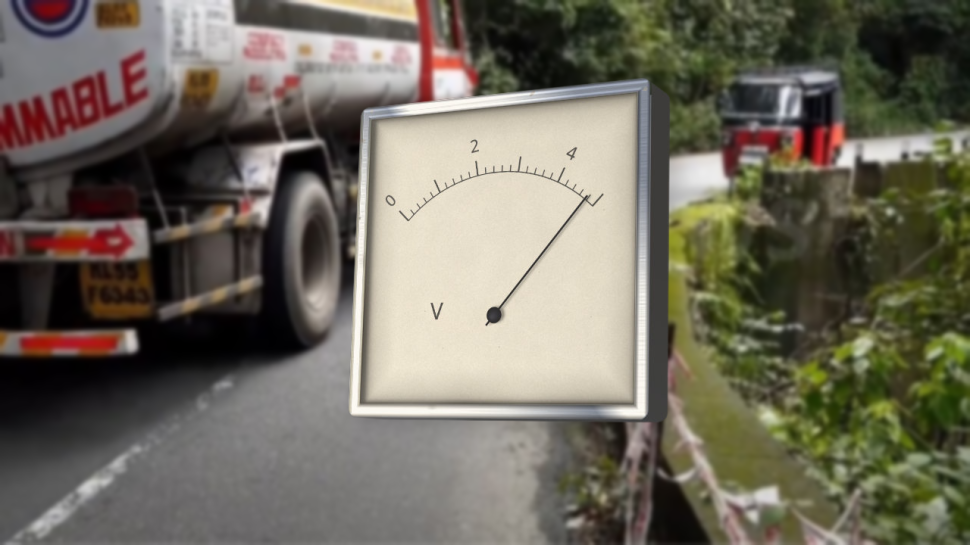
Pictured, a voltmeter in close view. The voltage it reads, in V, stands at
4.8 V
